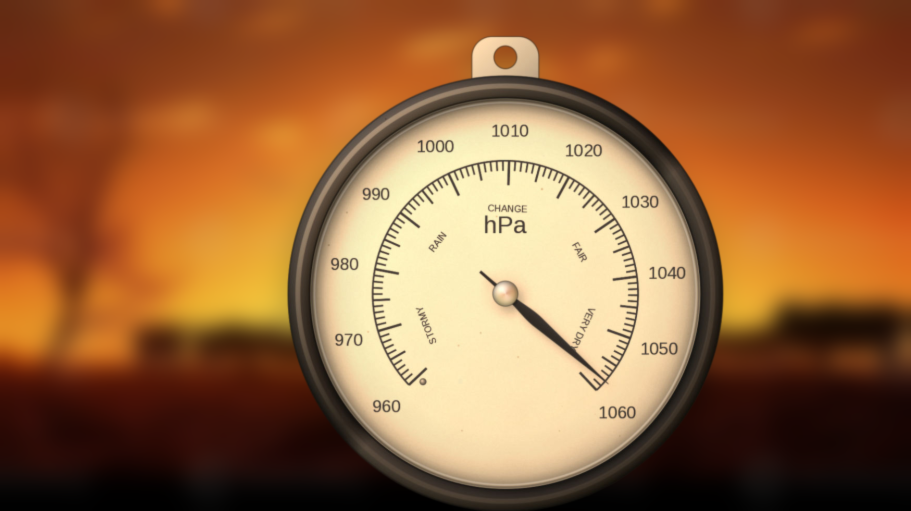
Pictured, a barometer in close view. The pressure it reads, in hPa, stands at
1058 hPa
